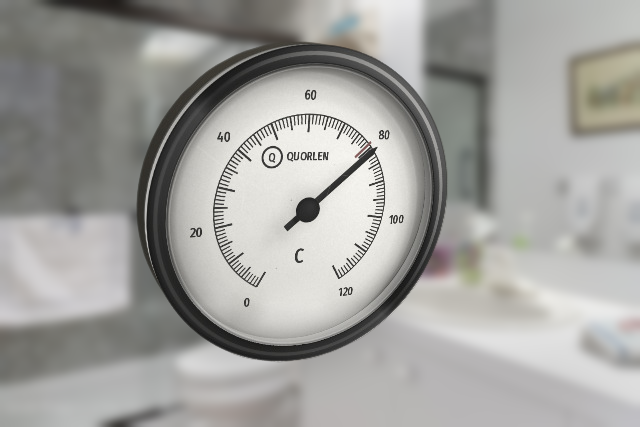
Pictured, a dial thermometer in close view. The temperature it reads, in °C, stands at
80 °C
